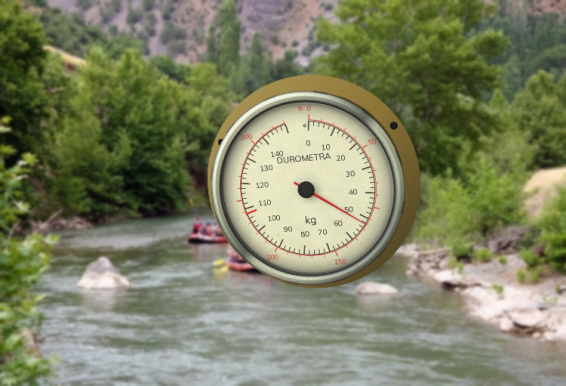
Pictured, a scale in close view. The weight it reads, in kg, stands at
52 kg
